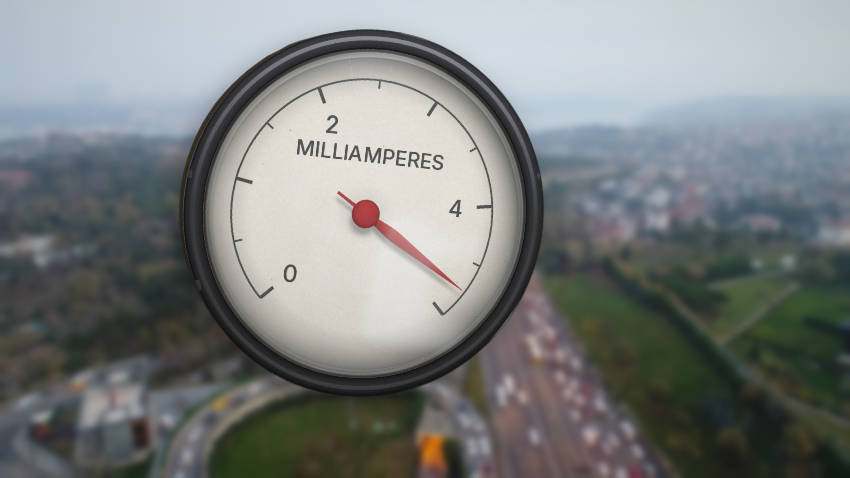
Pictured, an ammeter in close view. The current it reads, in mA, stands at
4.75 mA
